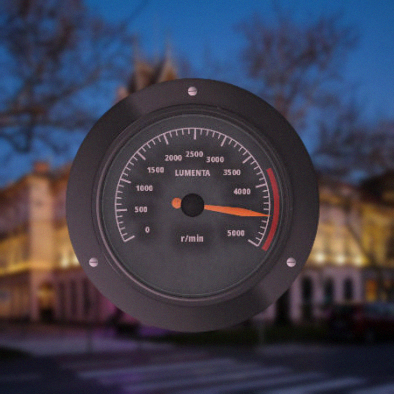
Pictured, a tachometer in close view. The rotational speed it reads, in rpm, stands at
4500 rpm
